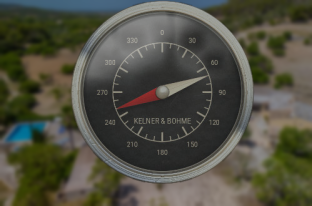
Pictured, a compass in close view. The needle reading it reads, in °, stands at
250 °
